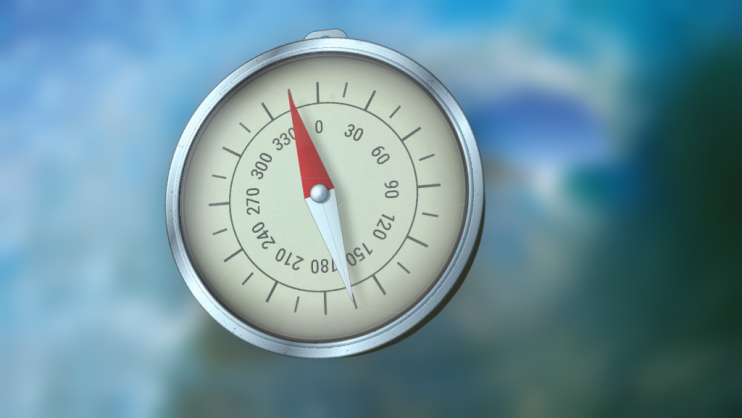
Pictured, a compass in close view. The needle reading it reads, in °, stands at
345 °
